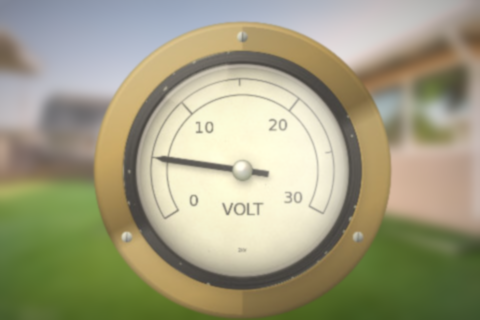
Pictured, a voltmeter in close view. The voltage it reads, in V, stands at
5 V
